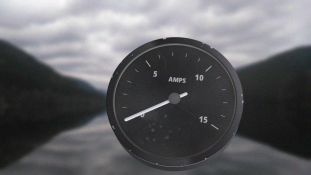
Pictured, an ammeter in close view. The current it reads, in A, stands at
0 A
